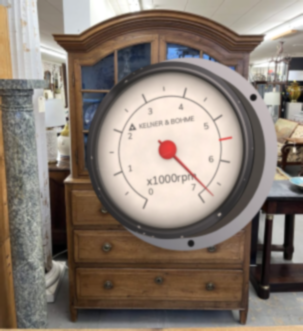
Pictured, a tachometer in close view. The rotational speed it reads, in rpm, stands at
6750 rpm
